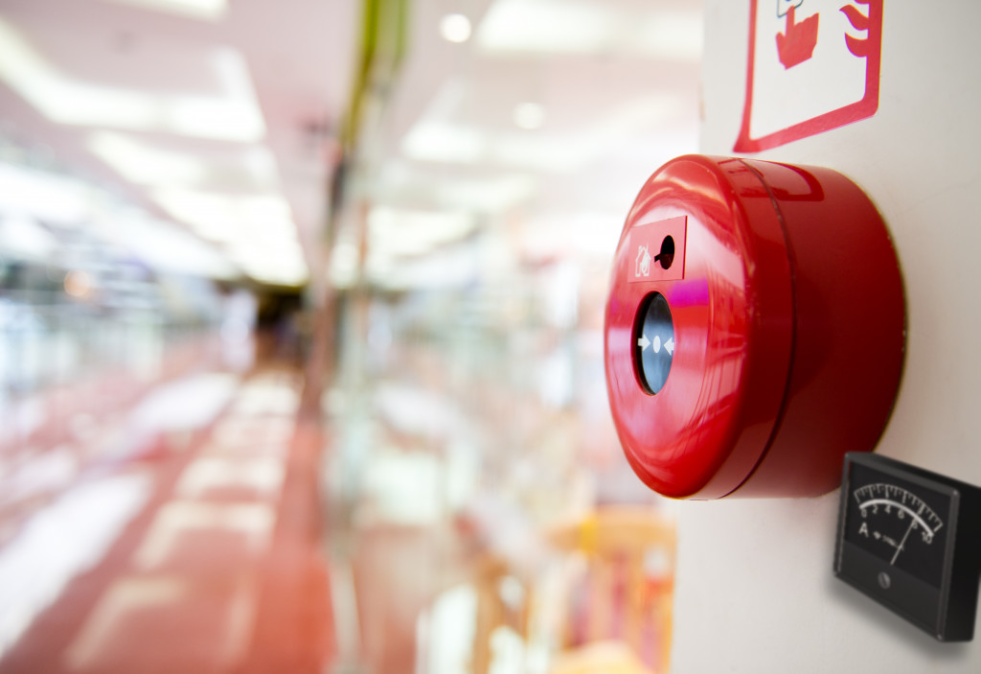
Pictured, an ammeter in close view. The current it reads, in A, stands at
8 A
